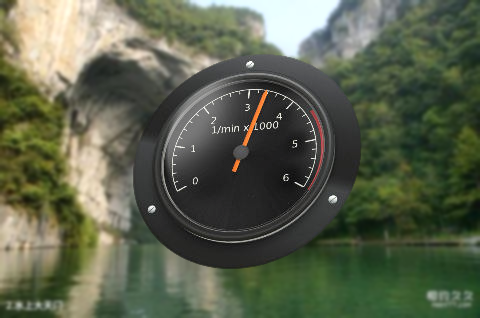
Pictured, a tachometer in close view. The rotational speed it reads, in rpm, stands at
3400 rpm
